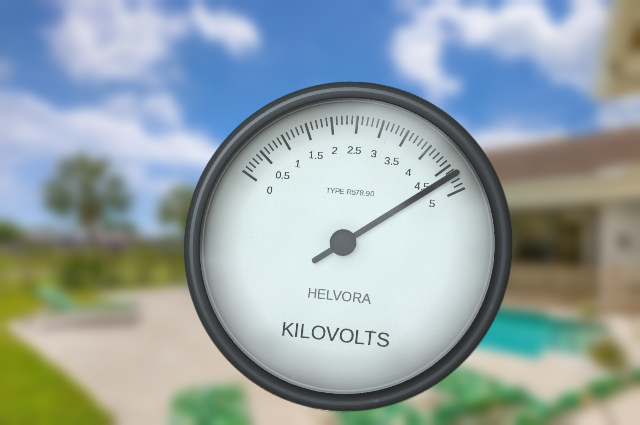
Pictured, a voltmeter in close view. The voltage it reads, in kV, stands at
4.7 kV
